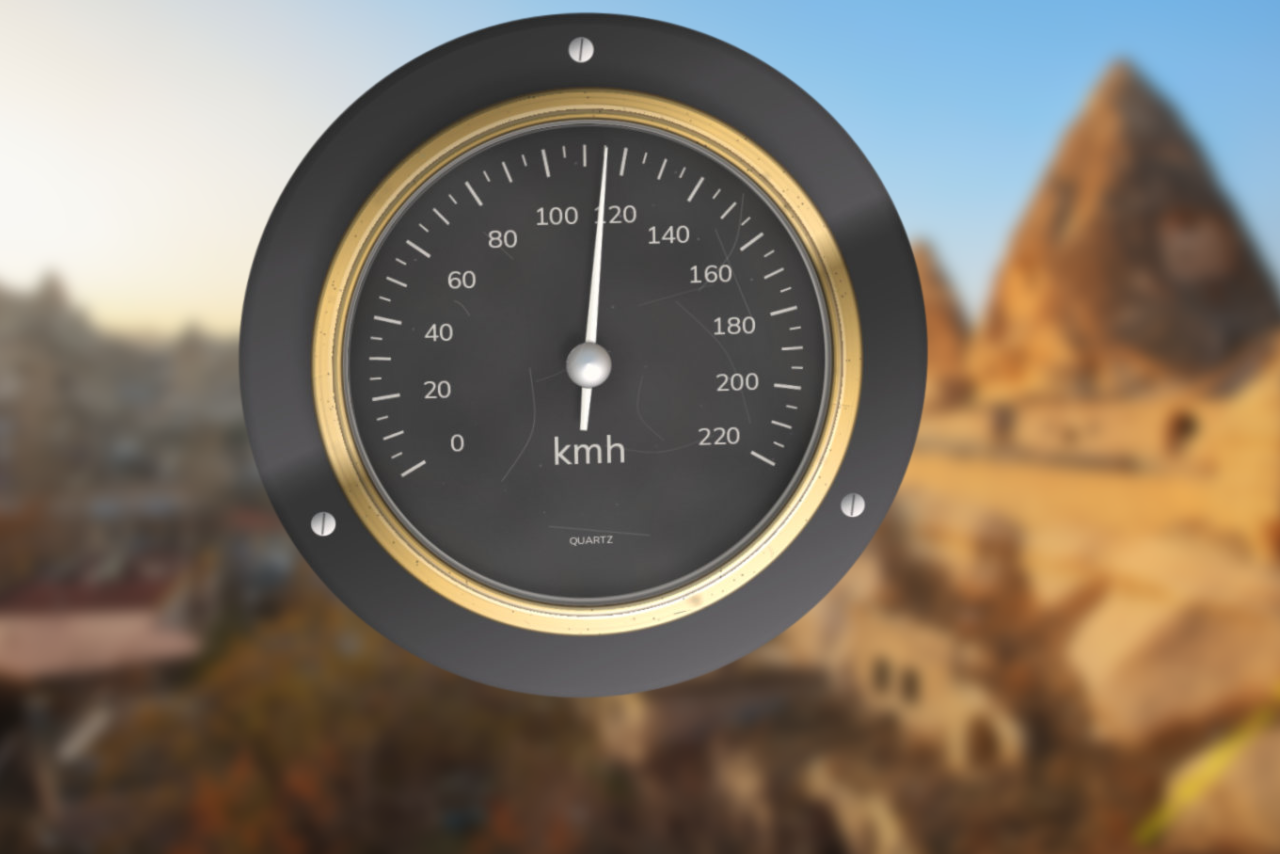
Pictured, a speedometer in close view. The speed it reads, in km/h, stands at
115 km/h
